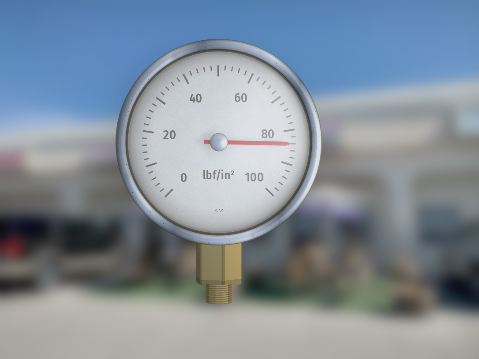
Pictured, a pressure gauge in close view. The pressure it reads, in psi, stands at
84 psi
